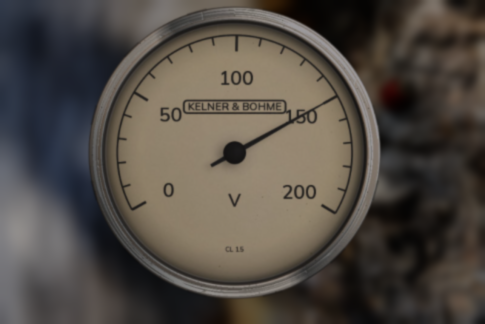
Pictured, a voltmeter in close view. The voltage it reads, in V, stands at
150 V
